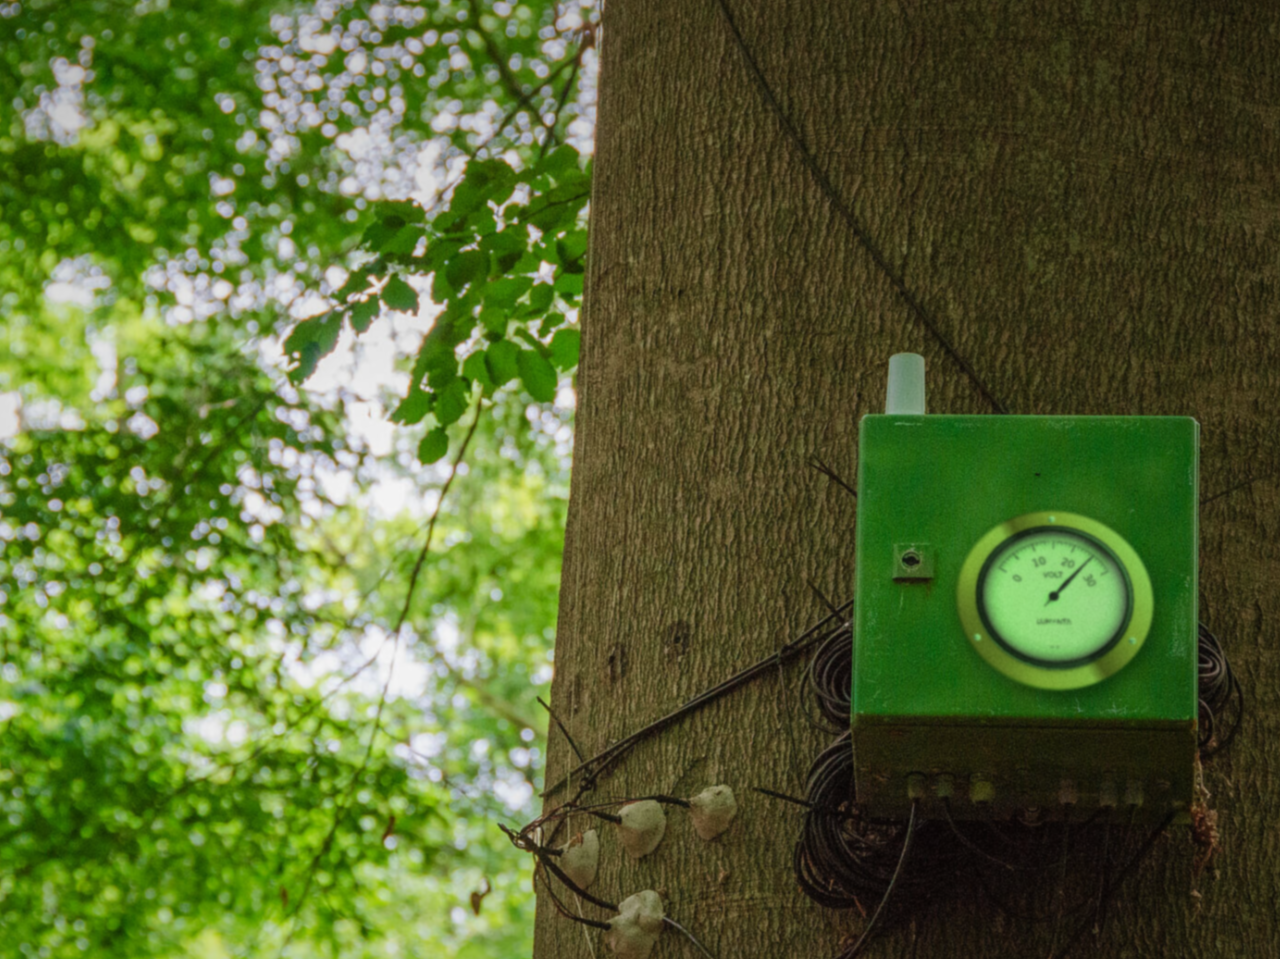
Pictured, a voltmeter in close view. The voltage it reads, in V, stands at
25 V
